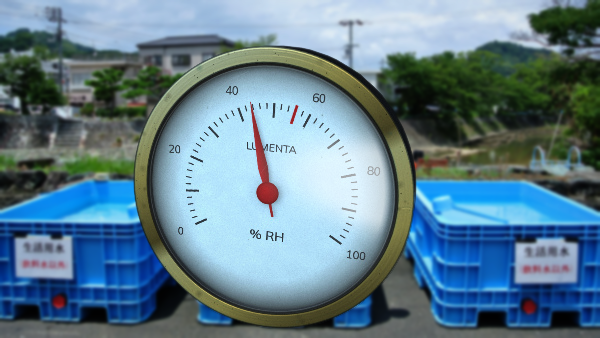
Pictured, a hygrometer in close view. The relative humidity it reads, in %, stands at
44 %
